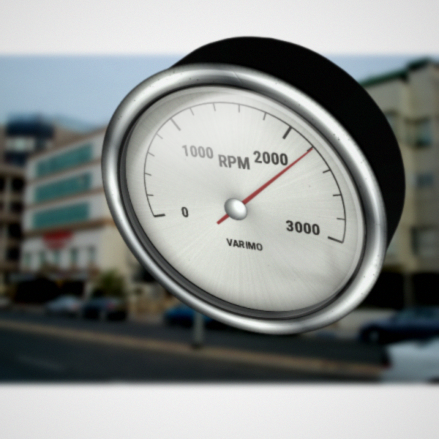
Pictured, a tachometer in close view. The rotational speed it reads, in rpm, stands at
2200 rpm
